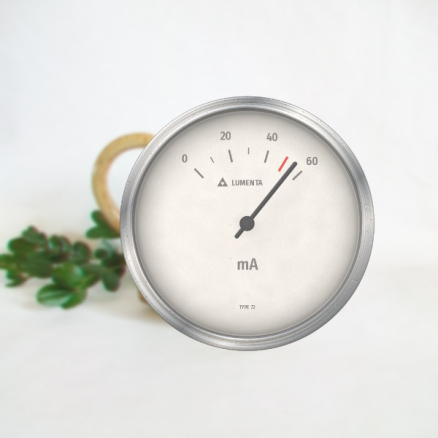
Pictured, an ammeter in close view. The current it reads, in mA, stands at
55 mA
